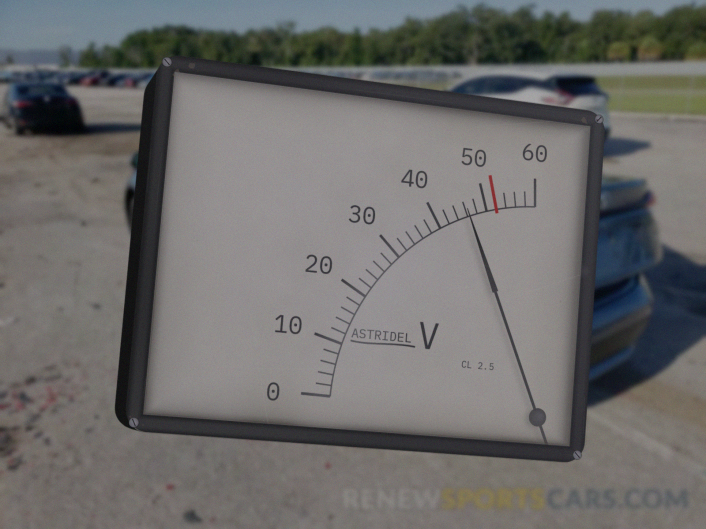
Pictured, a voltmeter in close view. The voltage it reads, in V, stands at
46 V
